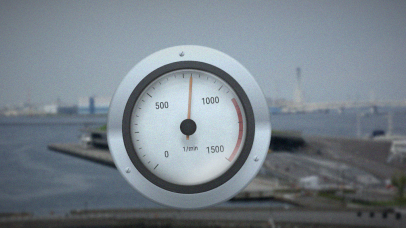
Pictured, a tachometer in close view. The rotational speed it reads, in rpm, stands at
800 rpm
